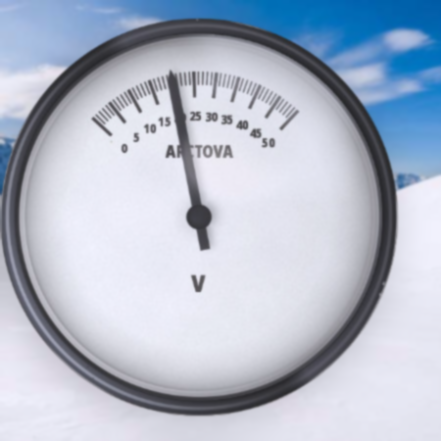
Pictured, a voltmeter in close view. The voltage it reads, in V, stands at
20 V
